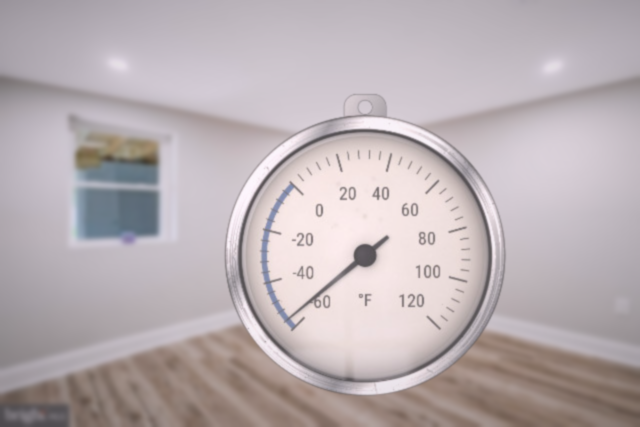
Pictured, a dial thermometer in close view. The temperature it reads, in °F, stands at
-56 °F
